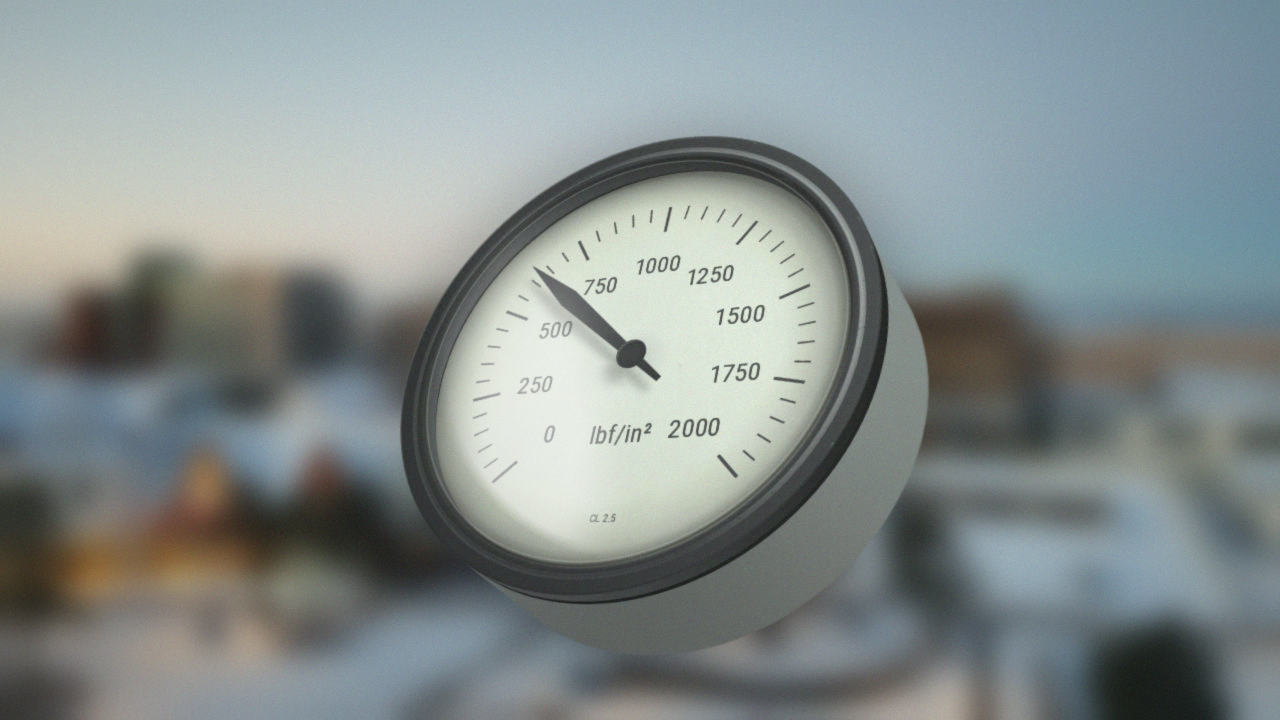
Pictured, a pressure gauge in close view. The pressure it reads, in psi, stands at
625 psi
